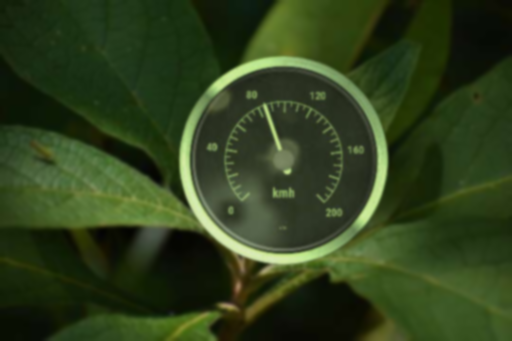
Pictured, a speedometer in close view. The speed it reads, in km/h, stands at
85 km/h
